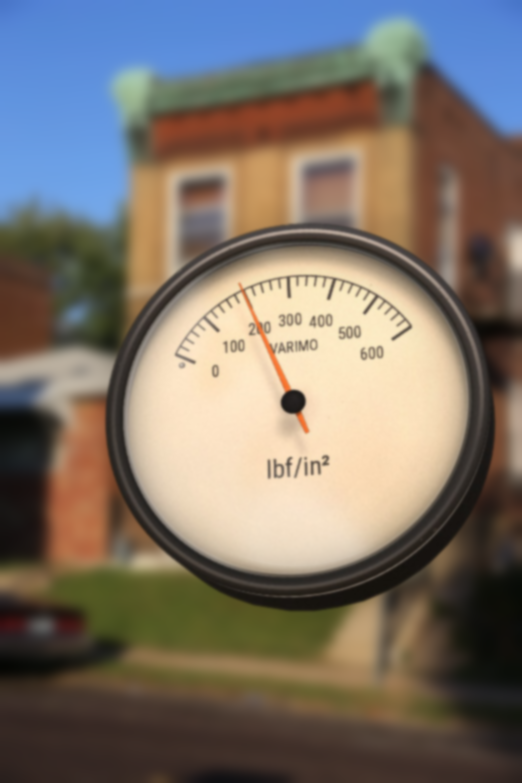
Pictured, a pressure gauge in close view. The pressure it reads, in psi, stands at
200 psi
